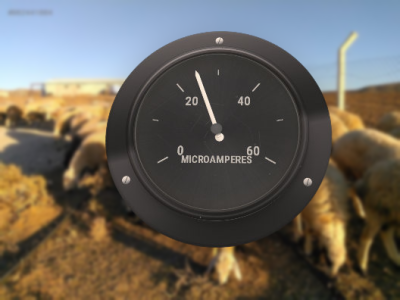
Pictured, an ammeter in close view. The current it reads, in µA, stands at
25 µA
